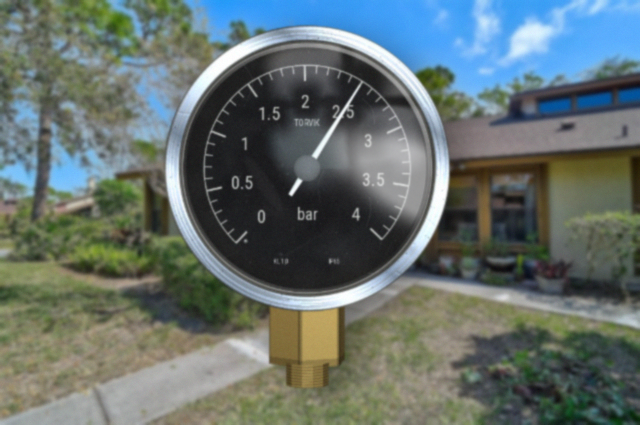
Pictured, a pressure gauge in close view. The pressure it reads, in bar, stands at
2.5 bar
